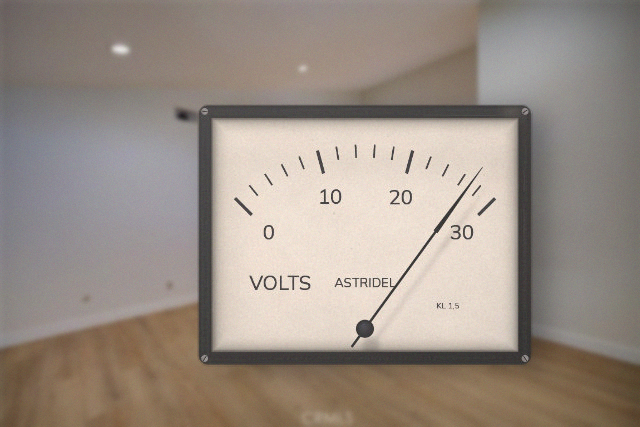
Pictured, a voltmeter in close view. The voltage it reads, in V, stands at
27 V
